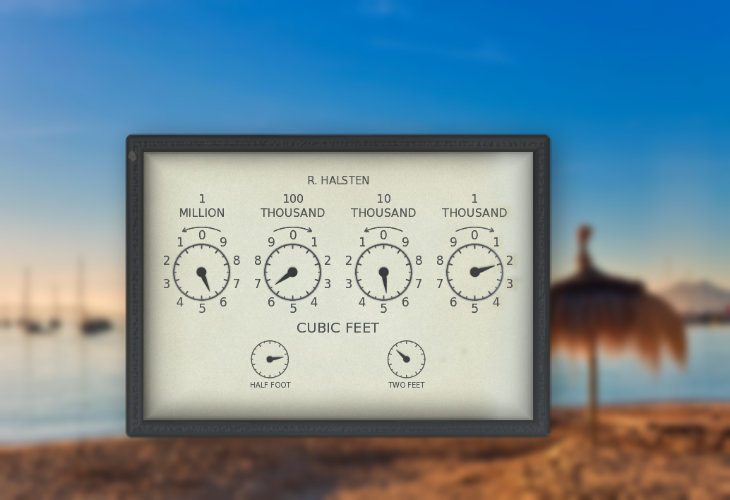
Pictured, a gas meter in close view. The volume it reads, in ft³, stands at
565200 ft³
